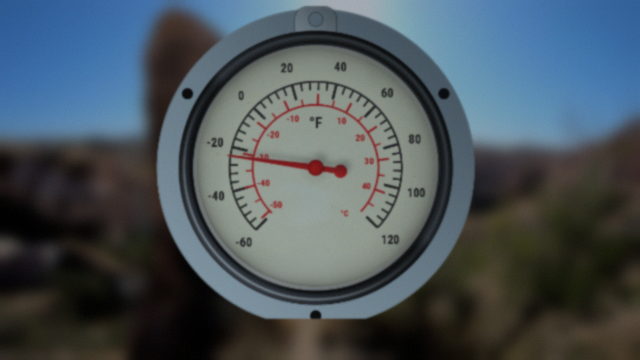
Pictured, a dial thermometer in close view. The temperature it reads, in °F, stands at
-24 °F
